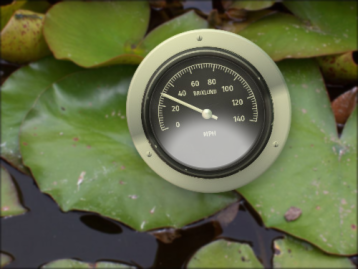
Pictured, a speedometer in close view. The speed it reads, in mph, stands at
30 mph
